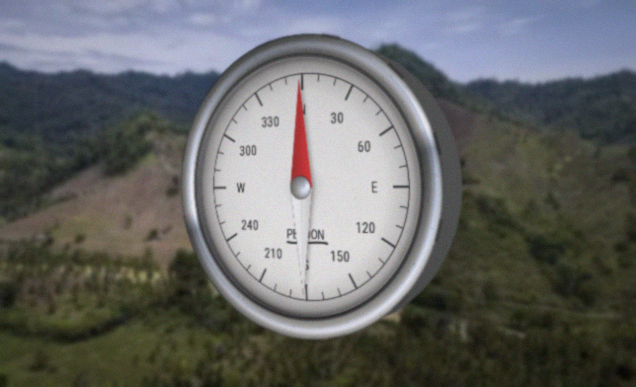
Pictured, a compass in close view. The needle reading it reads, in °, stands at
0 °
